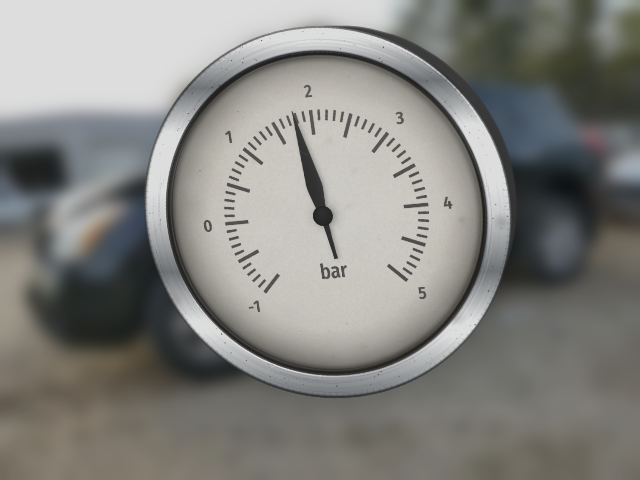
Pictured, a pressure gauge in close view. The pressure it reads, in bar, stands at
1.8 bar
